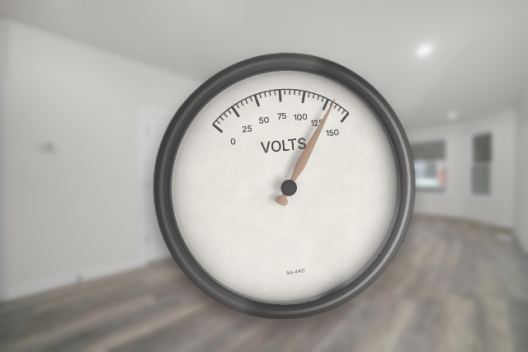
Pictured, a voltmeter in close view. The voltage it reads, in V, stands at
130 V
